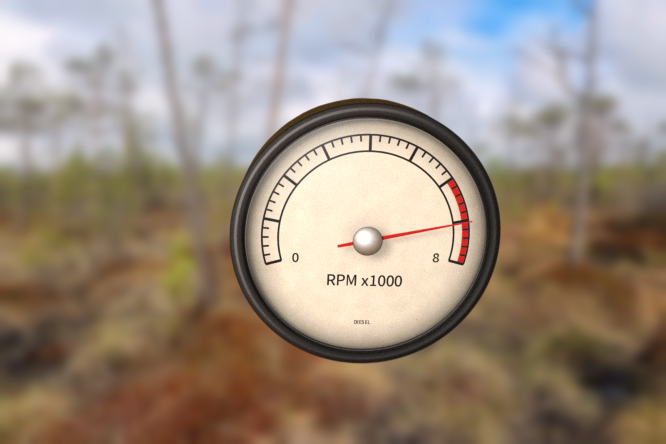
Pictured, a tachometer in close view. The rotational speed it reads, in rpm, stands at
7000 rpm
